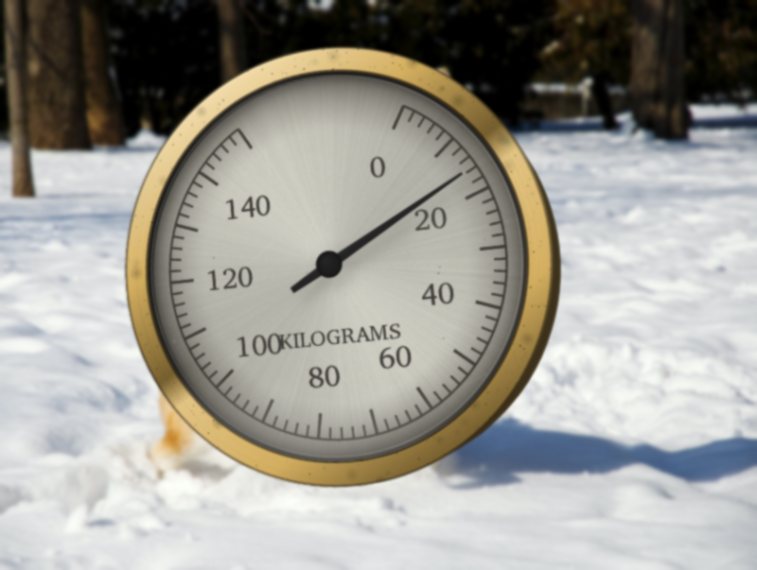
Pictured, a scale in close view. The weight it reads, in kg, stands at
16 kg
